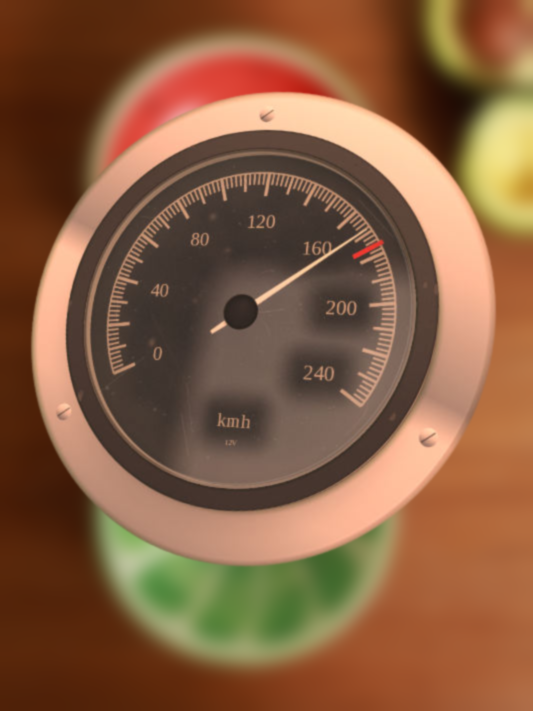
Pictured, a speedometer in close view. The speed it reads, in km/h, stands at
170 km/h
